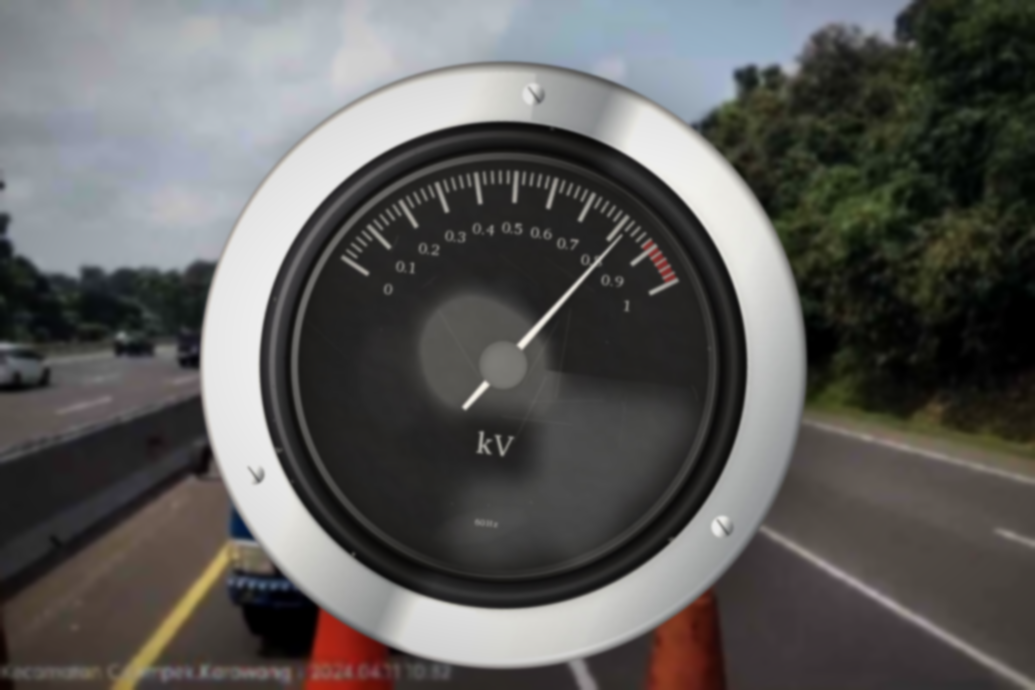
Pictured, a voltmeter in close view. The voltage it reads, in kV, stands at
0.82 kV
